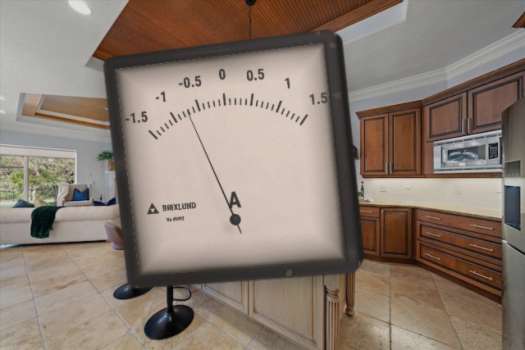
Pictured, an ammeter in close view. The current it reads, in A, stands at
-0.7 A
